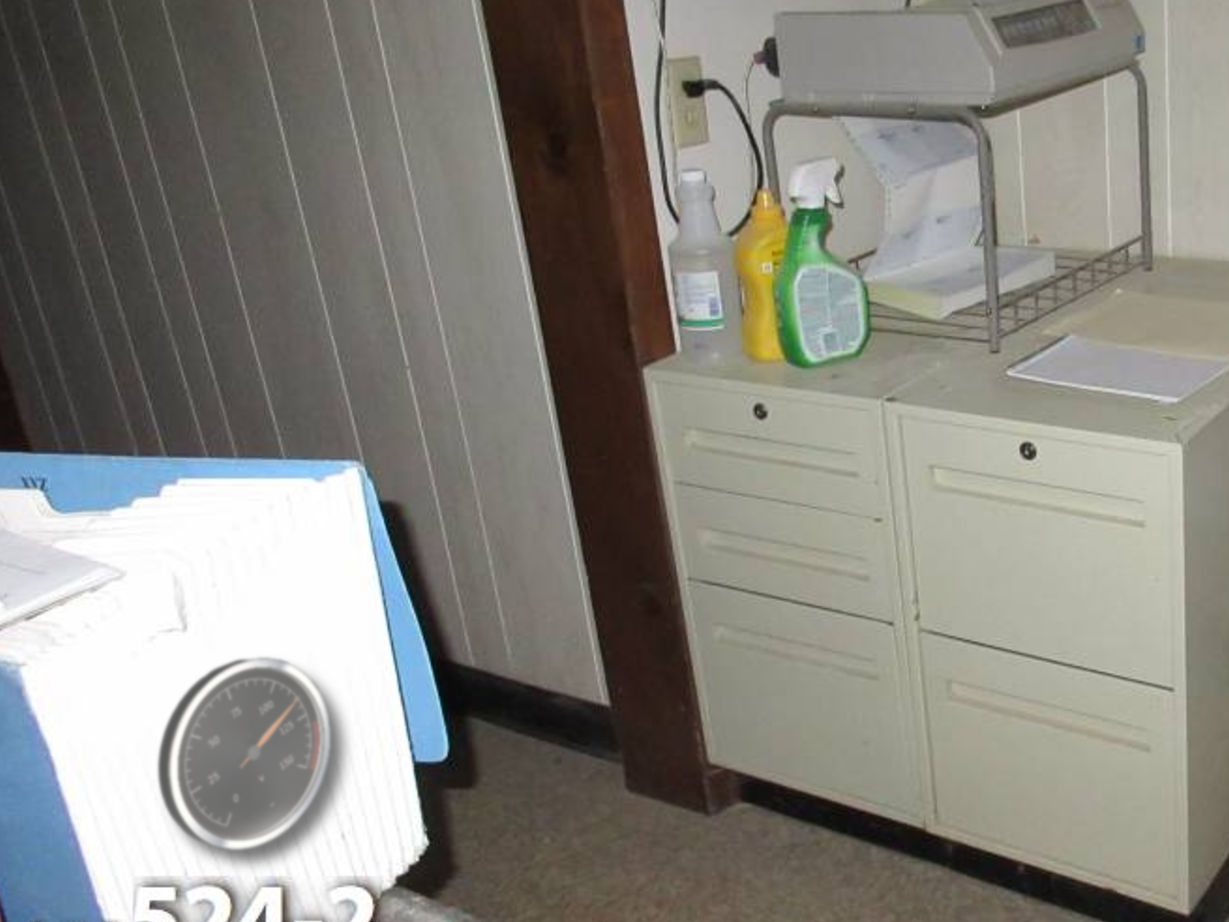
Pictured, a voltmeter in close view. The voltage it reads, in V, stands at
115 V
